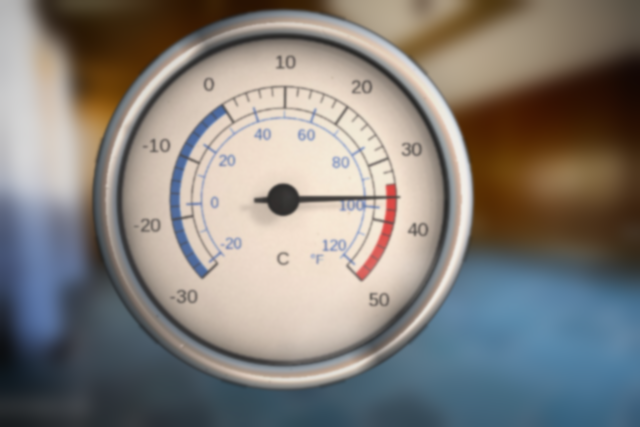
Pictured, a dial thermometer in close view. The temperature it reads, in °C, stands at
36 °C
